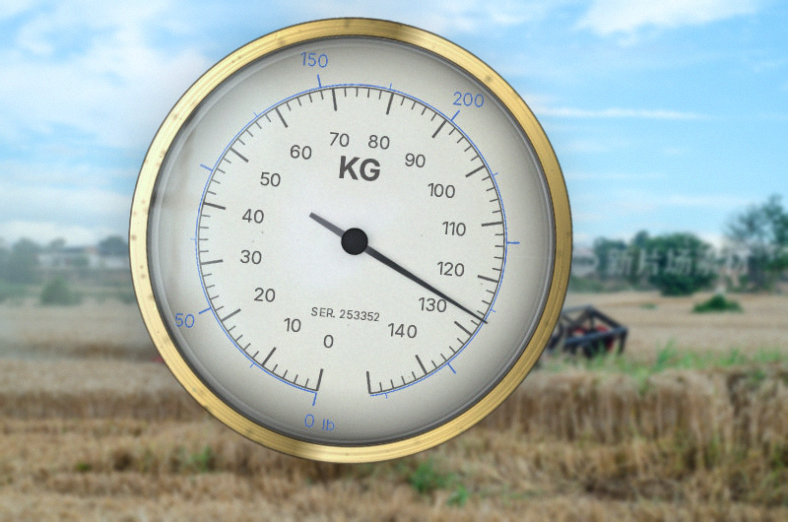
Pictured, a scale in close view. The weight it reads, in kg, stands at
127 kg
